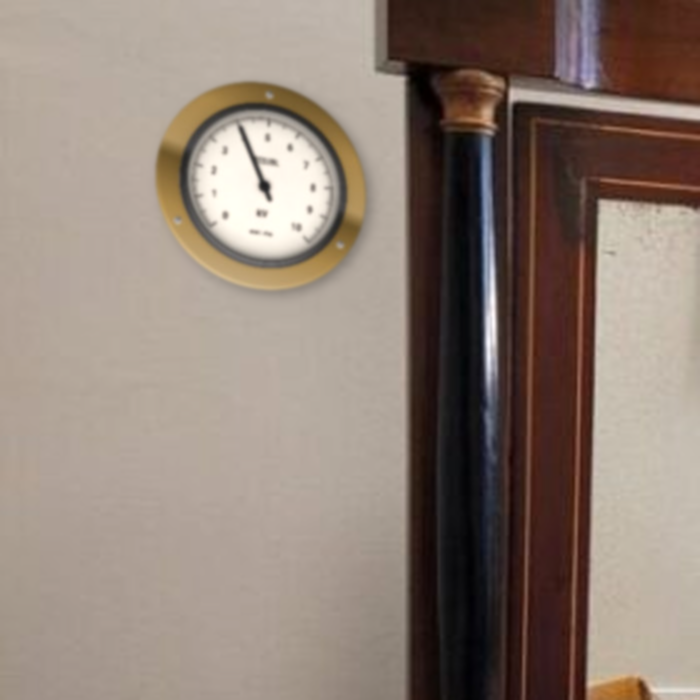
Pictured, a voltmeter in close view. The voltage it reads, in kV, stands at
4 kV
